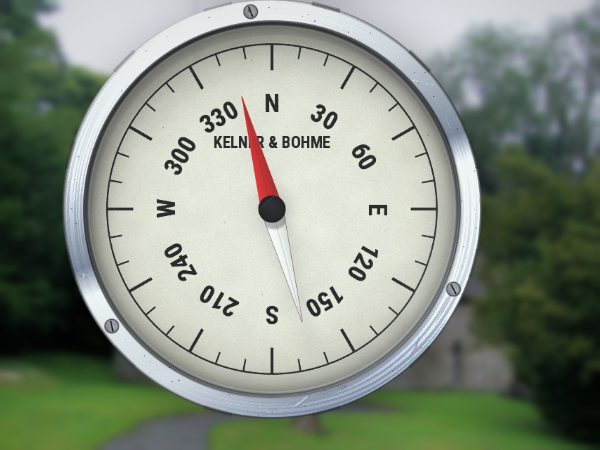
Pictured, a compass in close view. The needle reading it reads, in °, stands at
345 °
